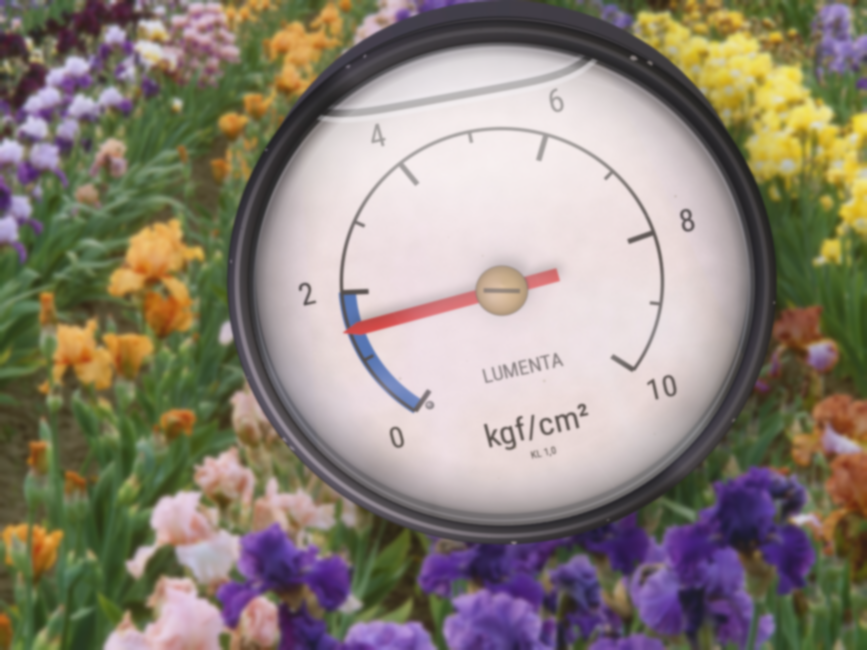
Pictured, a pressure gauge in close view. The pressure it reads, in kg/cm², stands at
1.5 kg/cm²
